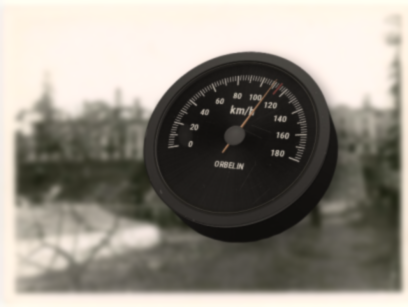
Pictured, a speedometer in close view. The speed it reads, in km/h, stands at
110 km/h
